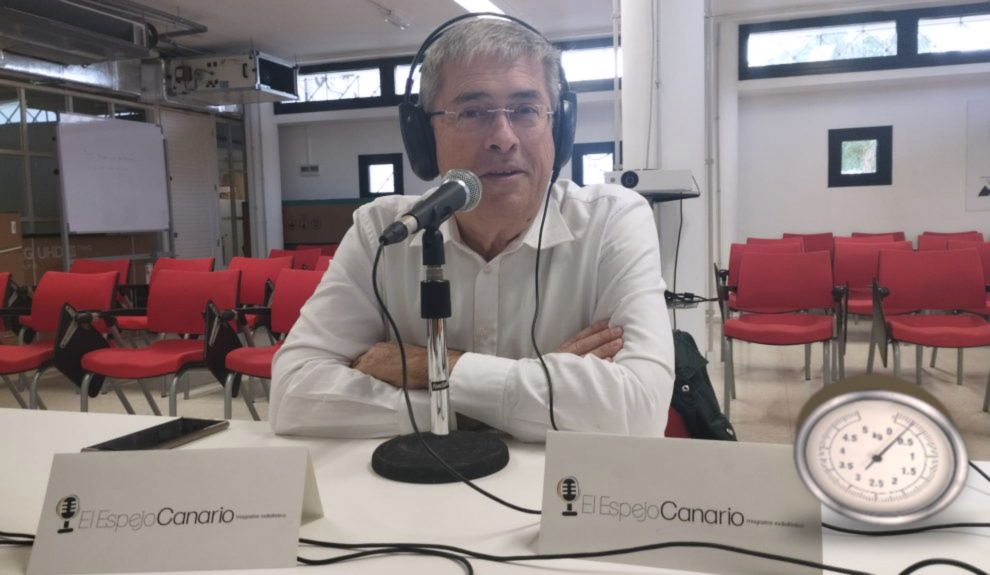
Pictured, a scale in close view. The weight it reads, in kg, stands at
0.25 kg
